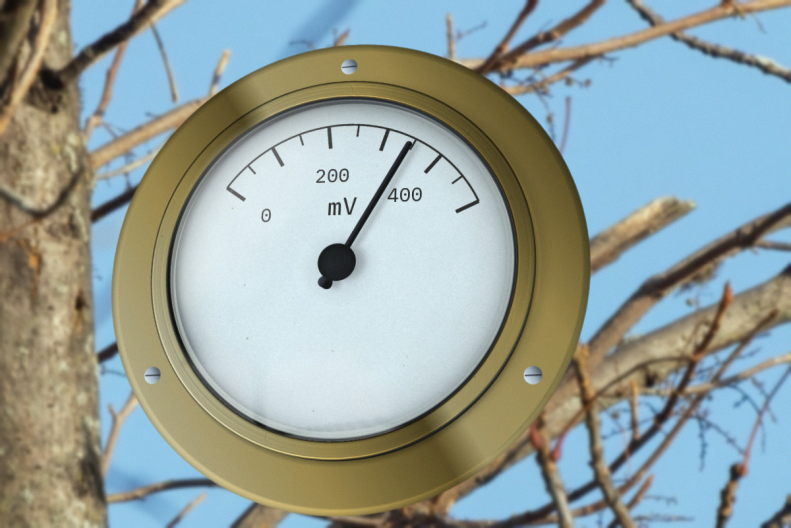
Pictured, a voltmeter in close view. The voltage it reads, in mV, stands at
350 mV
